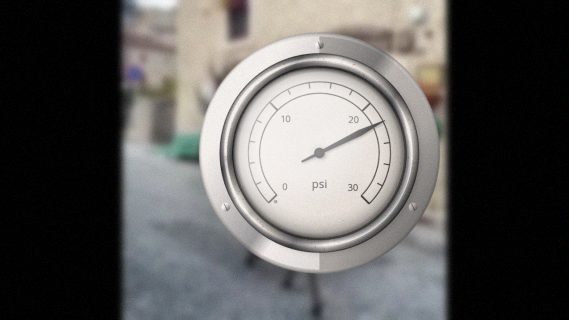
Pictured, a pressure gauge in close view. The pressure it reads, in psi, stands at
22 psi
